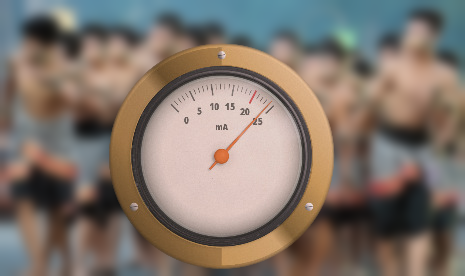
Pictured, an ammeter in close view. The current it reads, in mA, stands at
24 mA
